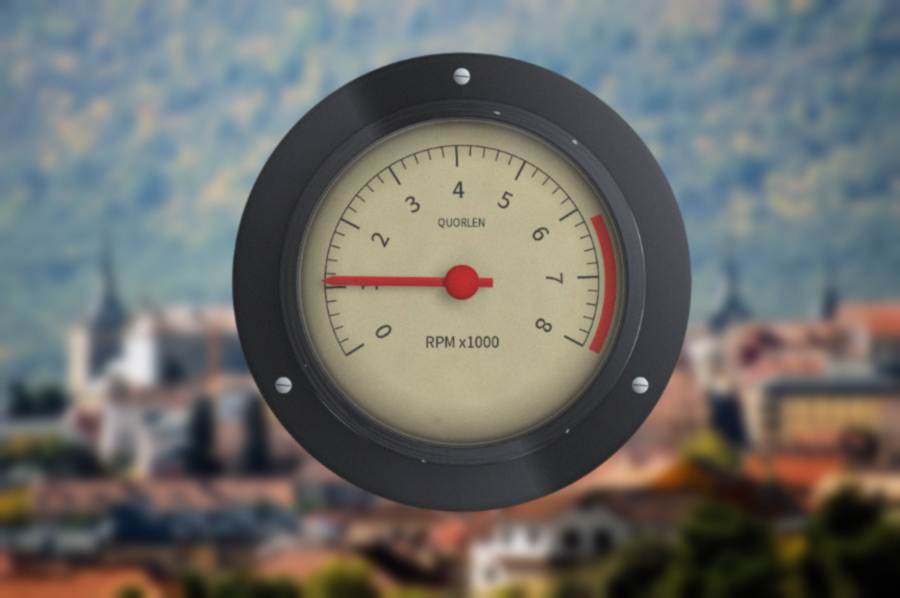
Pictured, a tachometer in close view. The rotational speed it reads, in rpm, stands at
1100 rpm
